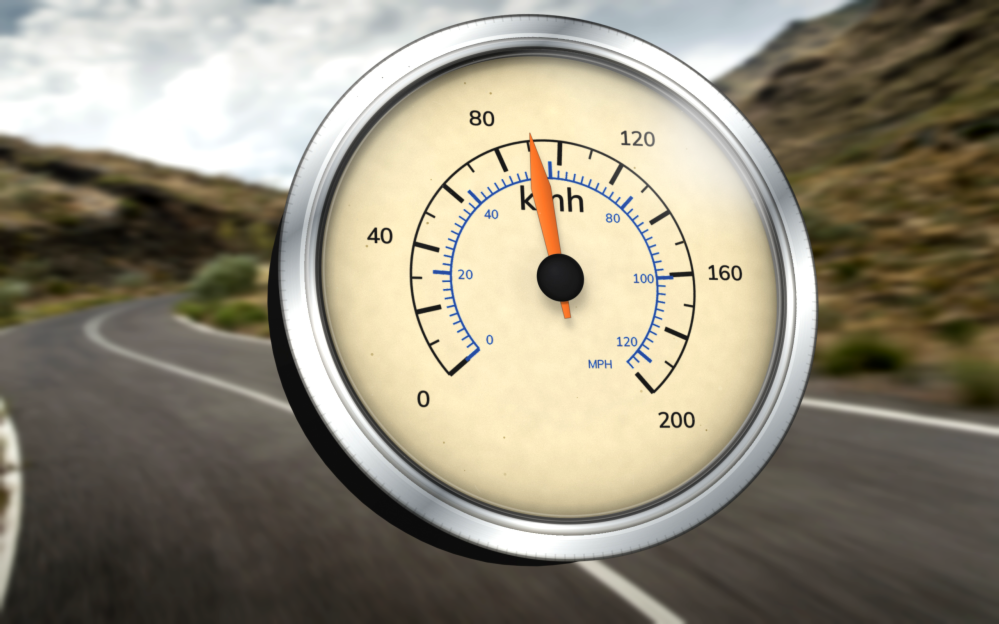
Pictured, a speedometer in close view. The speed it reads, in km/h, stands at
90 km/h
